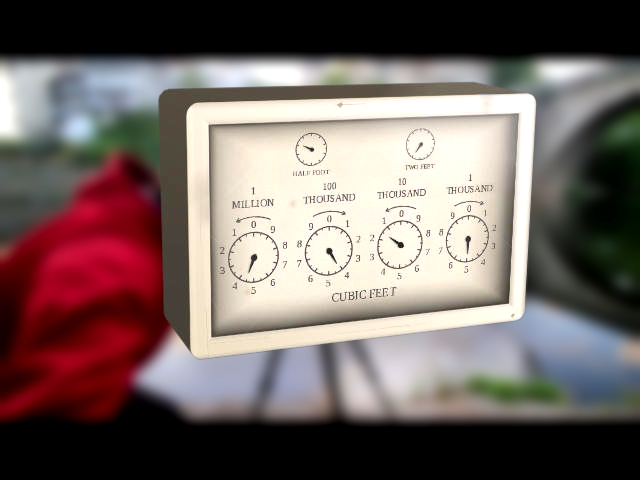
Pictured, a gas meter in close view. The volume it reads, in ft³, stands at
441500 ft³
